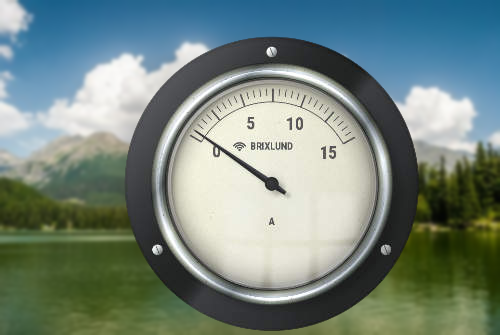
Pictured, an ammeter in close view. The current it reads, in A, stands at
0.5 A
